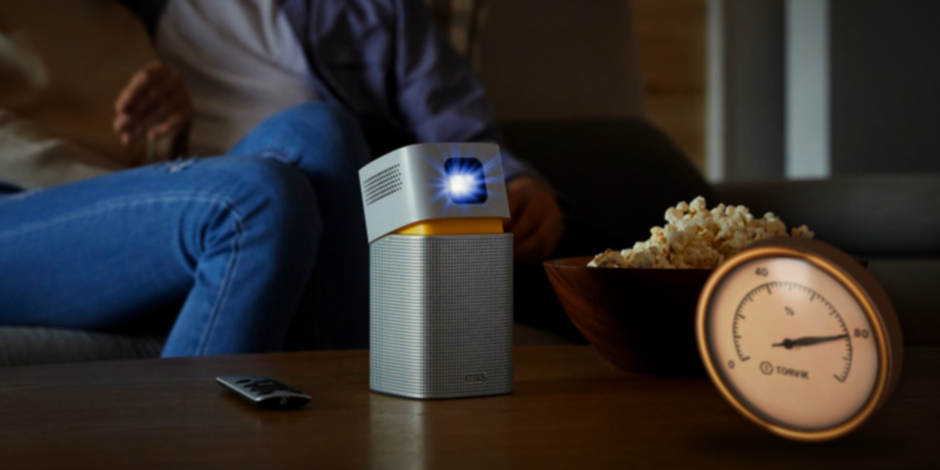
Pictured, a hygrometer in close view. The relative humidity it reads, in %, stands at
80 %
